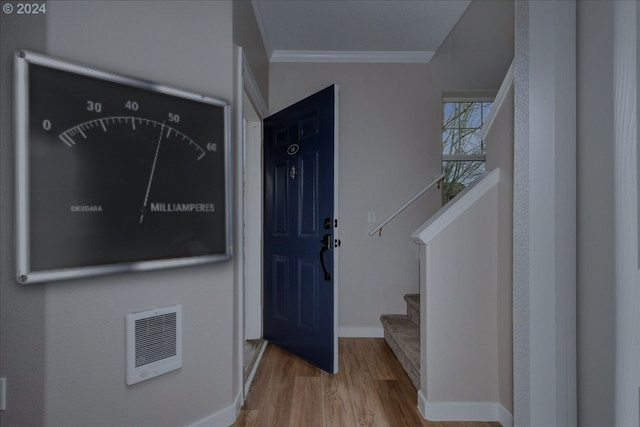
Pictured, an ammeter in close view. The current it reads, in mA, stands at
48 mA
